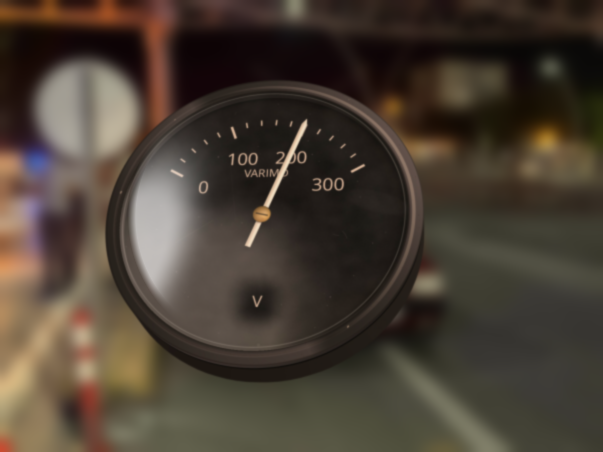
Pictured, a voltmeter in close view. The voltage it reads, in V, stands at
200 V
